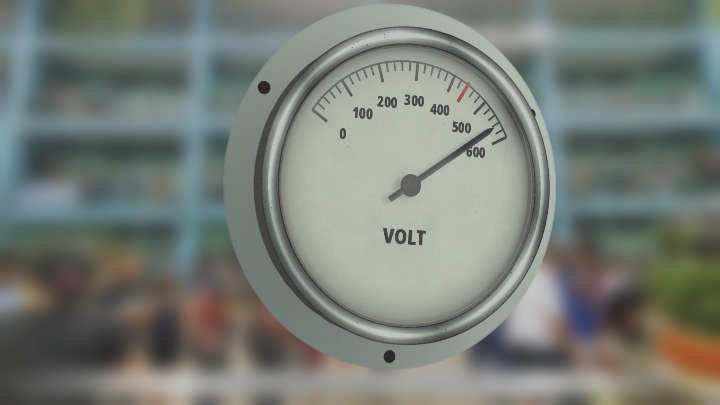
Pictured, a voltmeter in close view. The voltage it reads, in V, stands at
560 V
